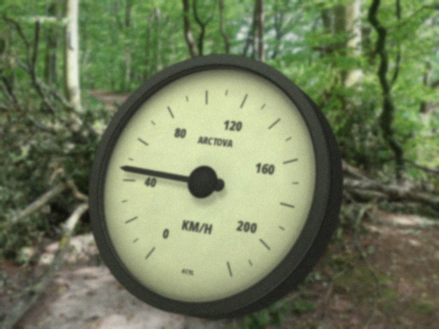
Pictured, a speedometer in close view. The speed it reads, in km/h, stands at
45 km/h
